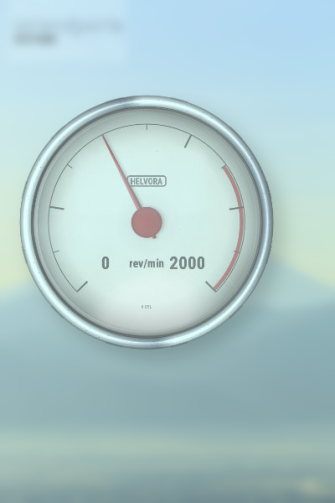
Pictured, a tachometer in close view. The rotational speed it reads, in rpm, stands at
800 rpm
